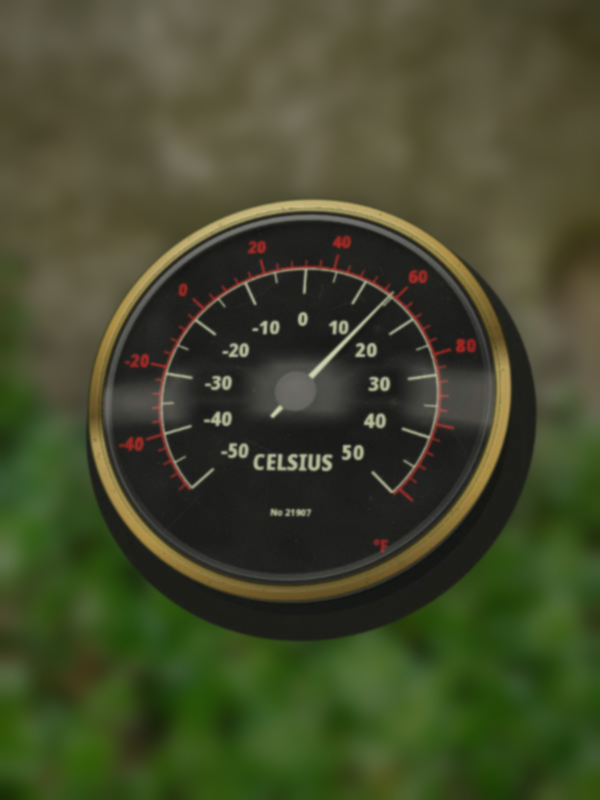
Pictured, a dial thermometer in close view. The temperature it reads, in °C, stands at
15 °C
